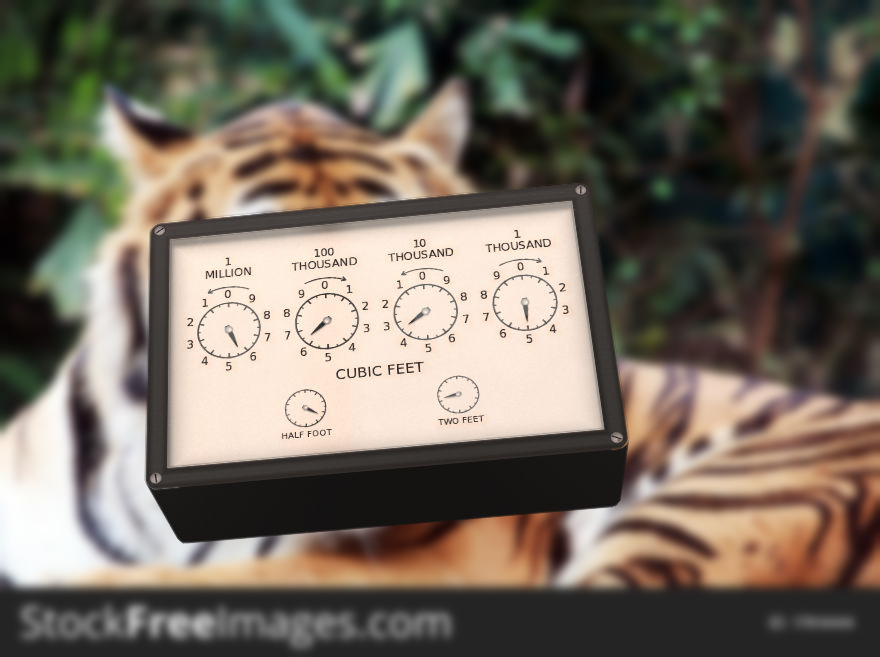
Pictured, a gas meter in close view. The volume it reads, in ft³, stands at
563500 ft³
